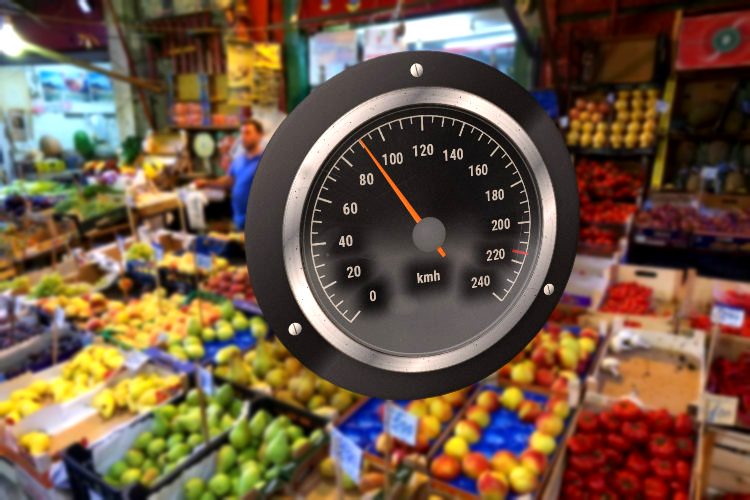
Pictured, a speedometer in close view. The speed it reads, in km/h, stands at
90 km/h
